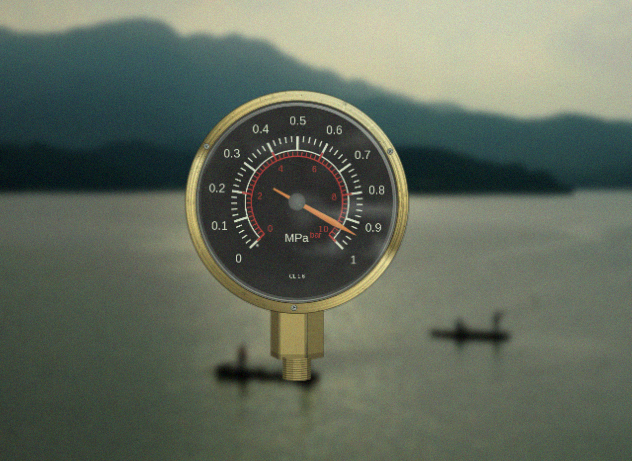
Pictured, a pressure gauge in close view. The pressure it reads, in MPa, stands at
0.94 MPa
